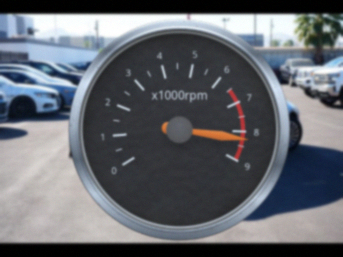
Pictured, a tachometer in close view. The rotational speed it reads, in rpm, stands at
8250 rpm
